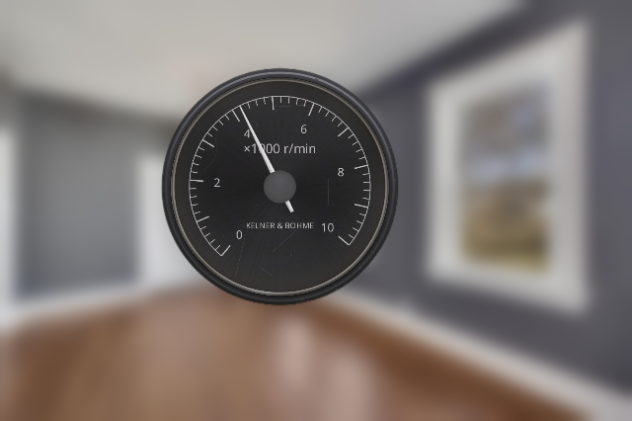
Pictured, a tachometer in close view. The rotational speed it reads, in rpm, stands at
4200 rpm
